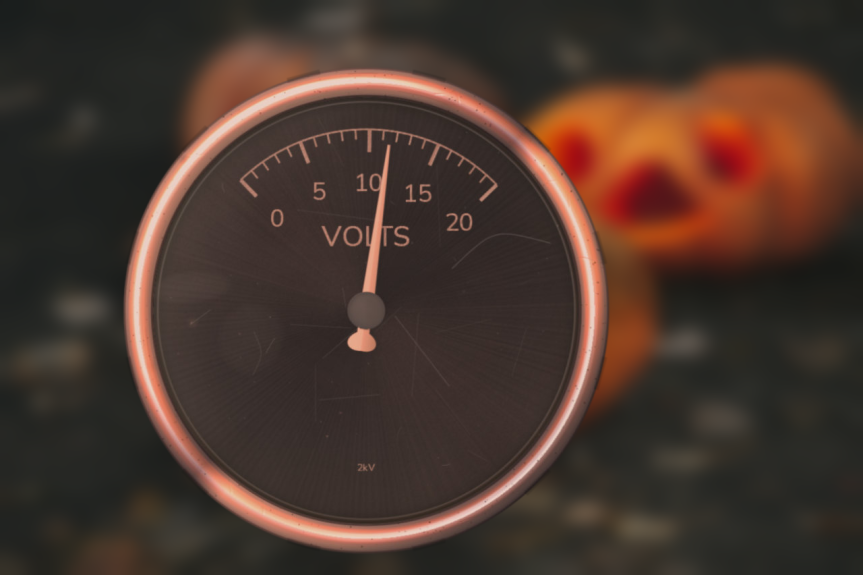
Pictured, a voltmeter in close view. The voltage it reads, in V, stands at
11.5 V
